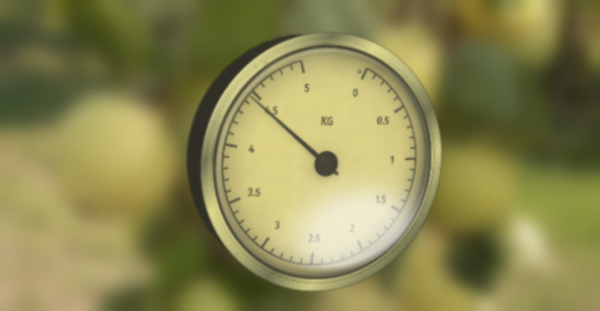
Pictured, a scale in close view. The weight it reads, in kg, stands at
4.45 kg
